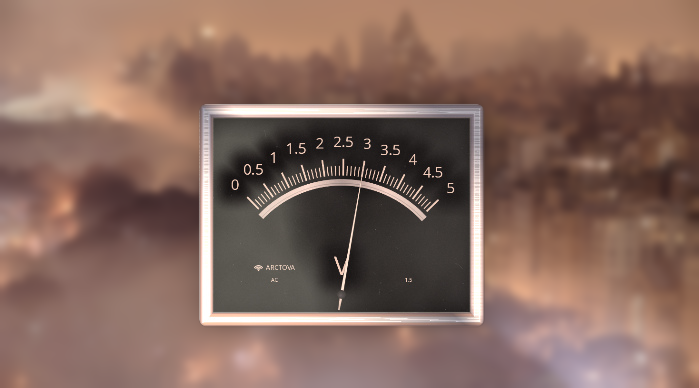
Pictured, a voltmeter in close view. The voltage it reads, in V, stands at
3 V
